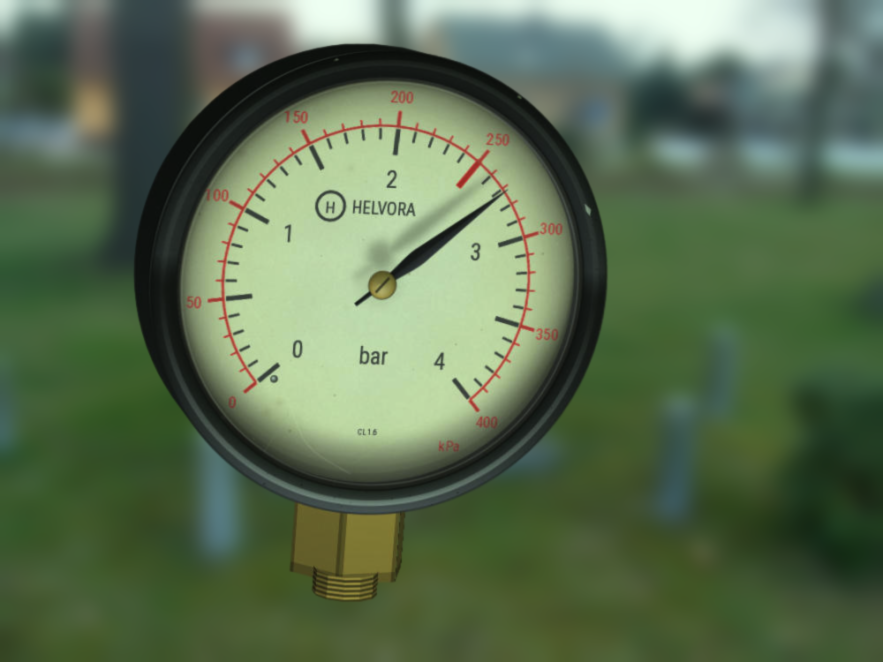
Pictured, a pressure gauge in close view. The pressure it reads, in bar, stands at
2.7 bar
